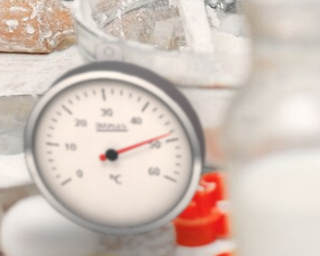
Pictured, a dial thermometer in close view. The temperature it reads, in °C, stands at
48 °C
